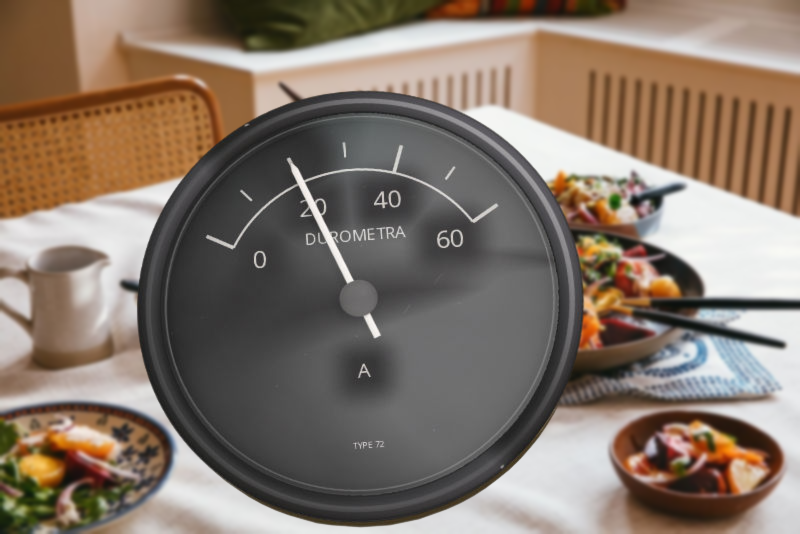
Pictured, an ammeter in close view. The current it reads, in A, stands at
20 A
